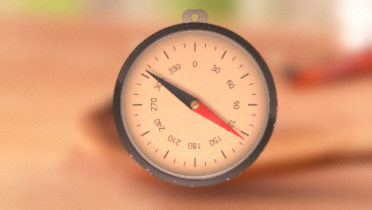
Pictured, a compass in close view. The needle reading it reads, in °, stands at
125 °
